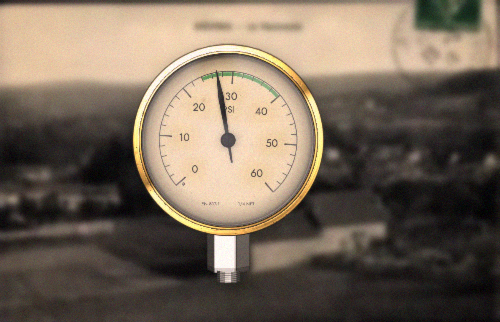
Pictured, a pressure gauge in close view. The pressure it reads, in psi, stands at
27 psi
